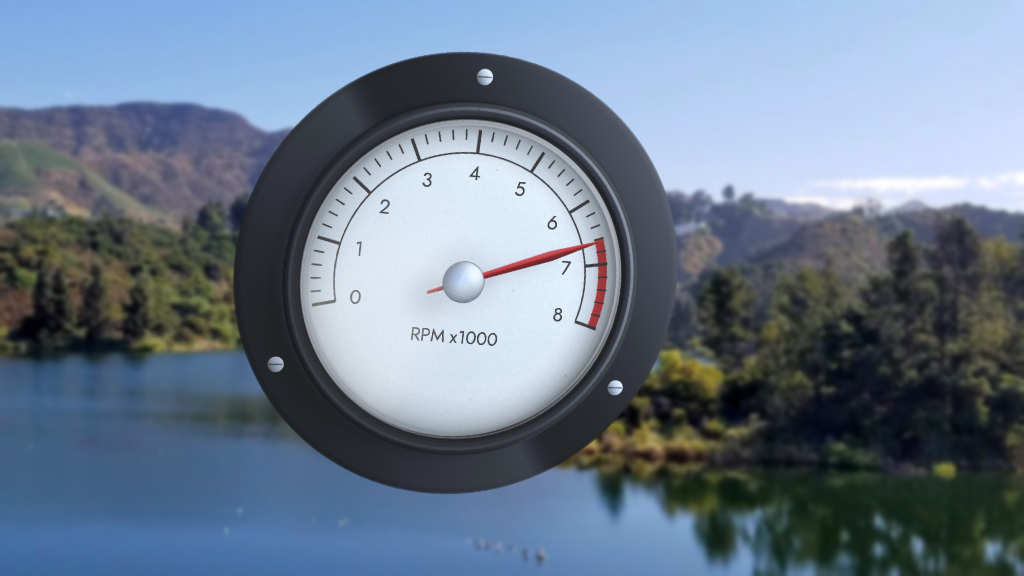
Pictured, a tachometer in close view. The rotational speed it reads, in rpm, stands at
6600 rpm
